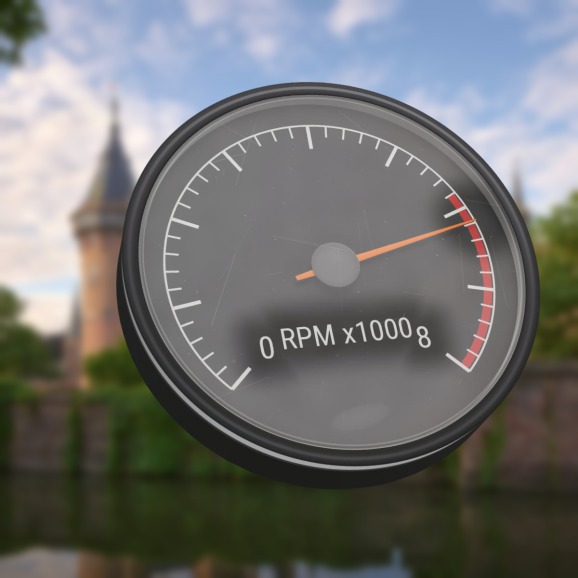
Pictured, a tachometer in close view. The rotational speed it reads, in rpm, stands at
6200 rpm
